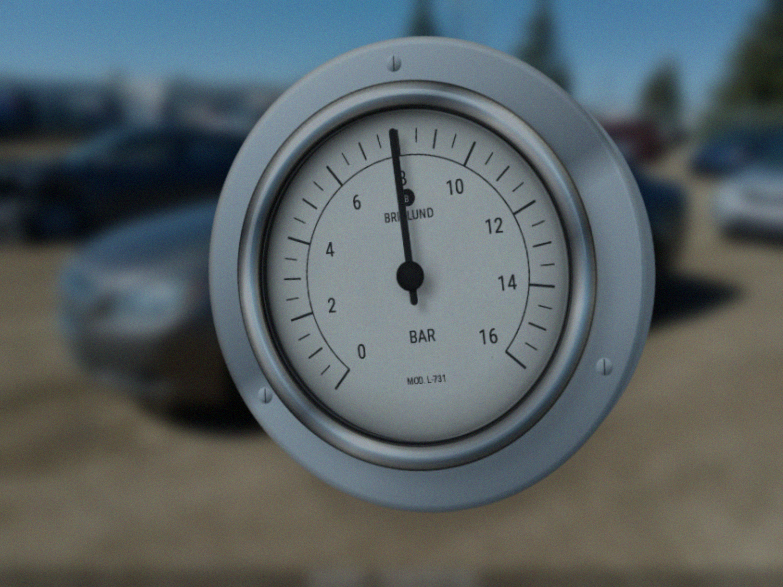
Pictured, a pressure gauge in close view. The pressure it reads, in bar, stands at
8 bar
